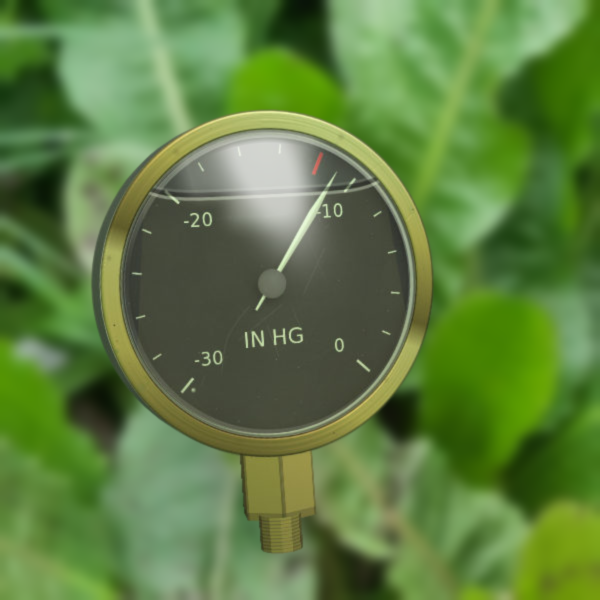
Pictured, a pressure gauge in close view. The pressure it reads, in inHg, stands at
-11 inHg
